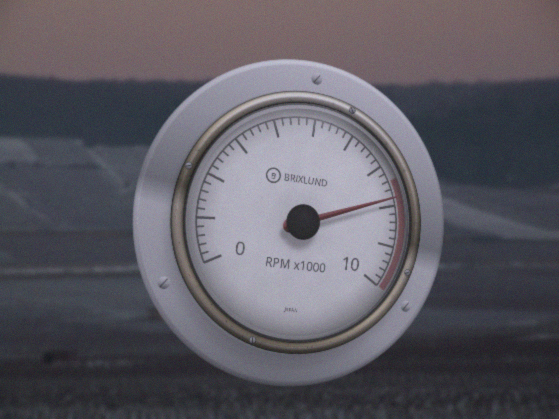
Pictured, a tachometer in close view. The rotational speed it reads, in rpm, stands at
7800 rpm
